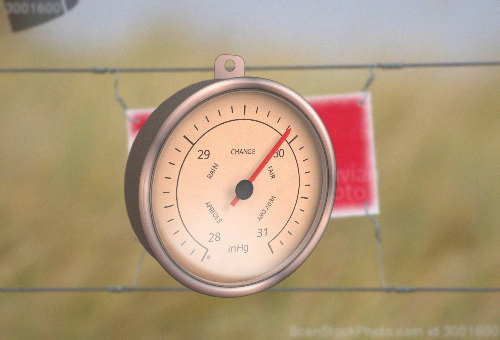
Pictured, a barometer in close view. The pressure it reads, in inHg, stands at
29.9 inHg
